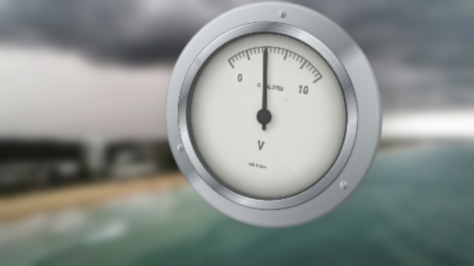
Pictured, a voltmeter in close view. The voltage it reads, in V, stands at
4 V
